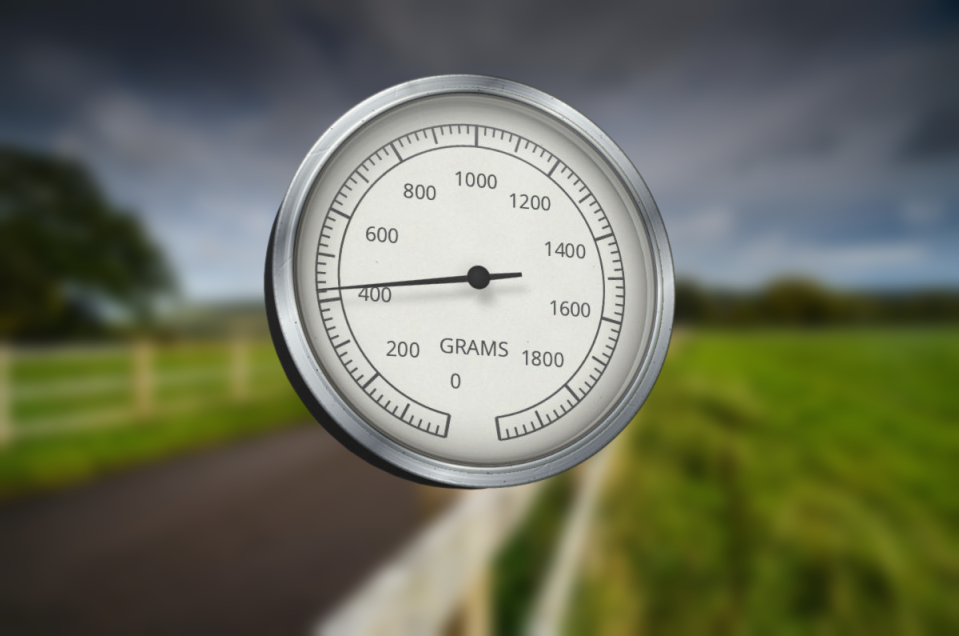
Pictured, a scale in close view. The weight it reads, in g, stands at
420 g
